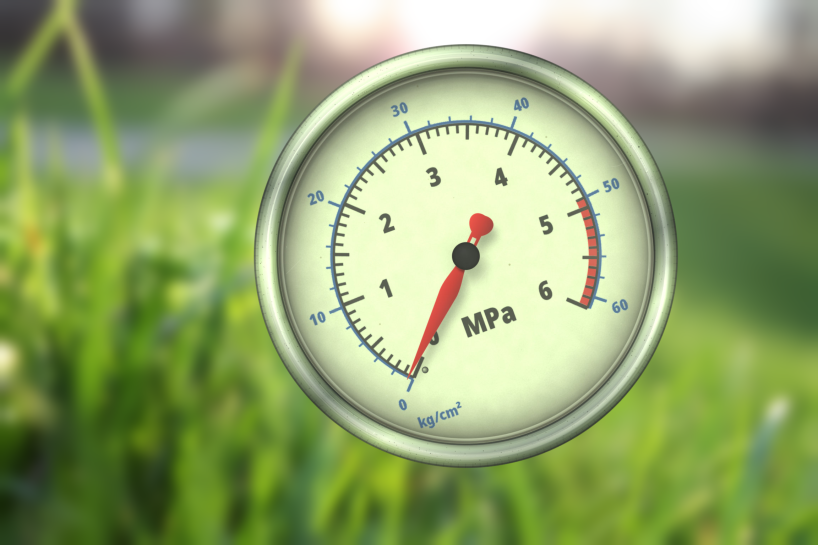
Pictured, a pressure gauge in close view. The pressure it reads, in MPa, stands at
0.05 MPa
